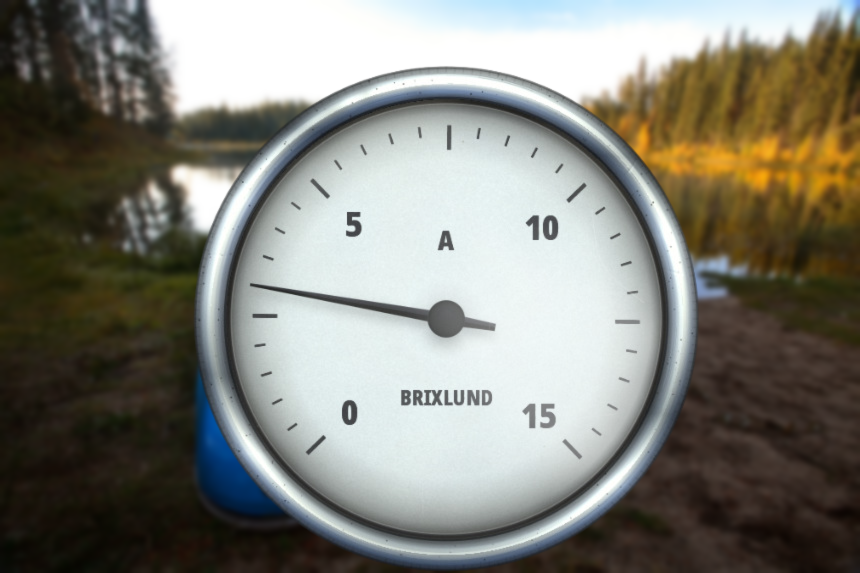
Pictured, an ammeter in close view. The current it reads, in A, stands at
3 A
